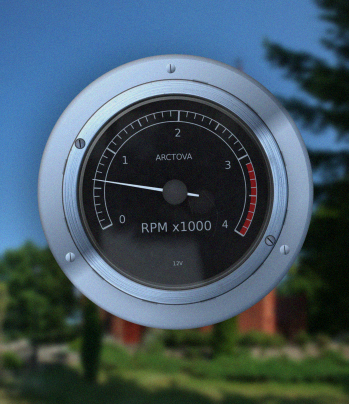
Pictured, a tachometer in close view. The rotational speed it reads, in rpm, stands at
600 rpm
